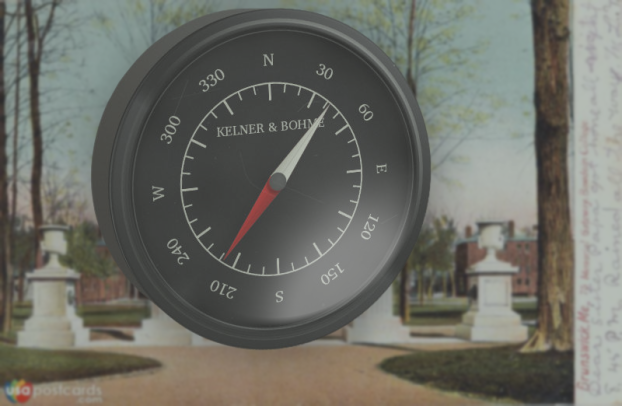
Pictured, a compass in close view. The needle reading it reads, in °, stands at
220 °
